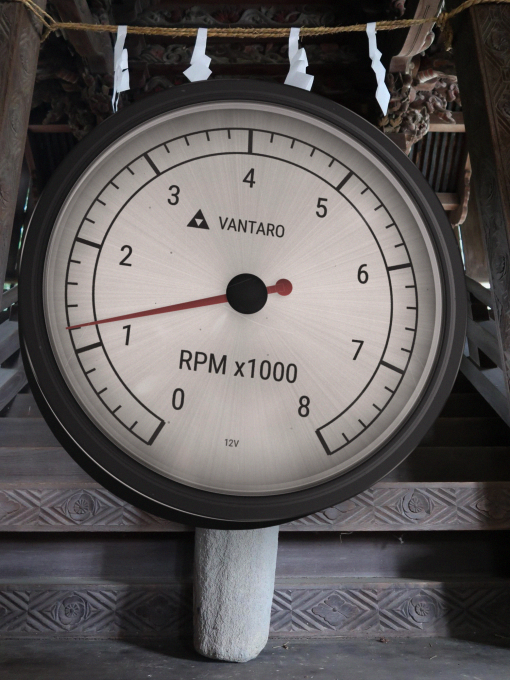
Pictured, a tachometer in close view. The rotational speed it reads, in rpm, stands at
1200 rpm
